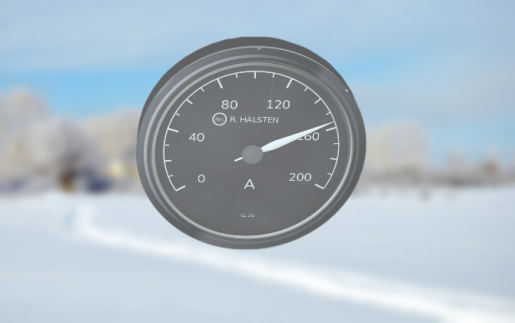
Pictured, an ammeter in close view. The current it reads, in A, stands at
155 A
